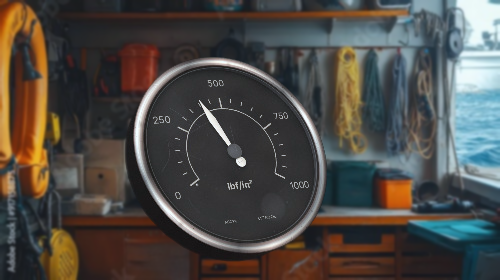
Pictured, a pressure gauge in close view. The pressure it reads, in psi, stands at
400 psi
